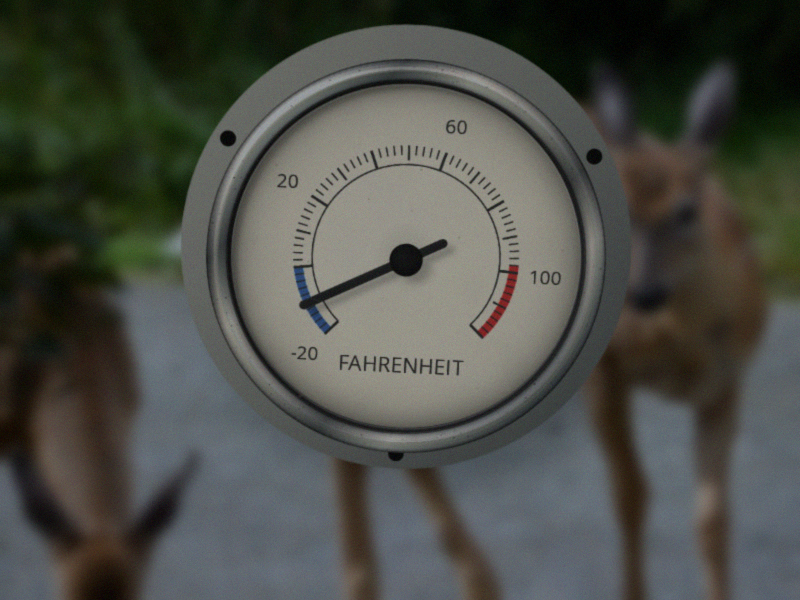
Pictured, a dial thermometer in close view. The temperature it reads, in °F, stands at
-10 °F
